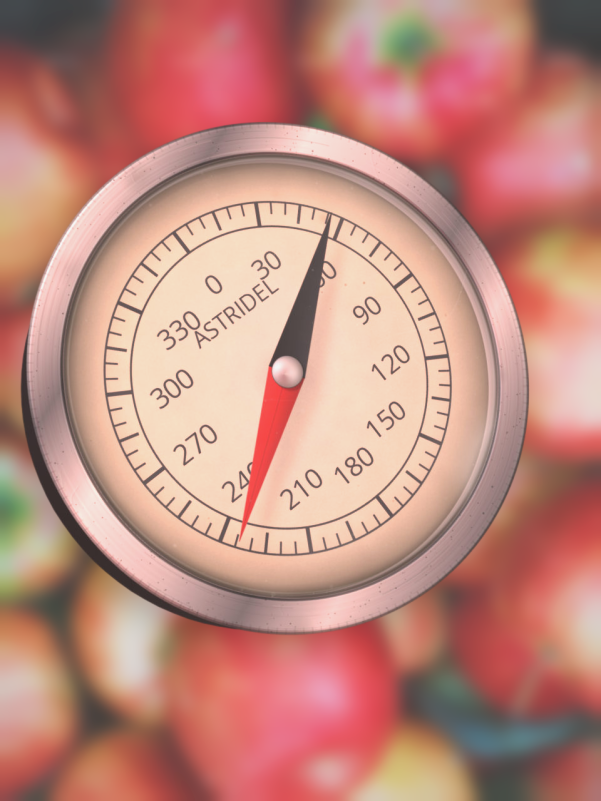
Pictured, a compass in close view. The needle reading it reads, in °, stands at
235 °
